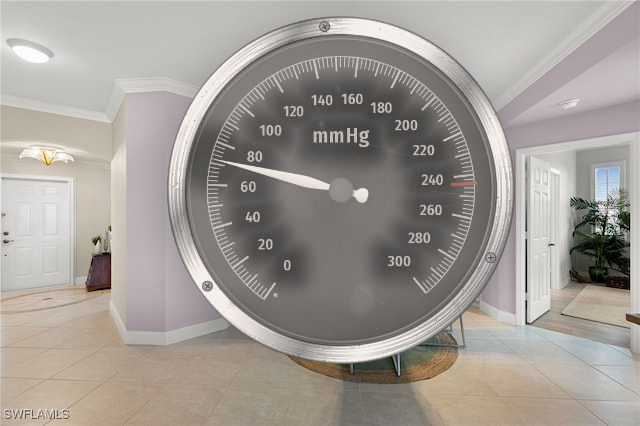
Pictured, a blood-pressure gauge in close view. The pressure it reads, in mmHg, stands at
72 mmHg
